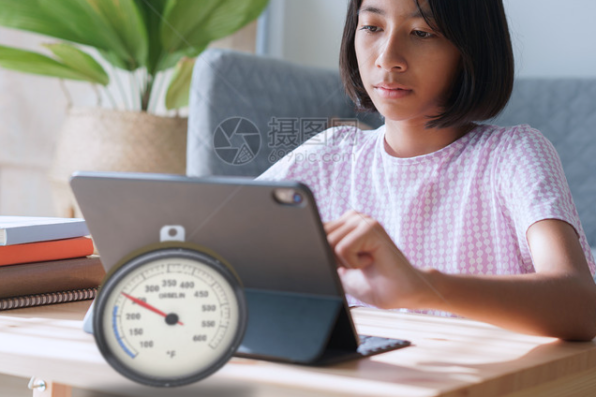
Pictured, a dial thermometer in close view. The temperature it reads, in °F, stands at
250 °F
